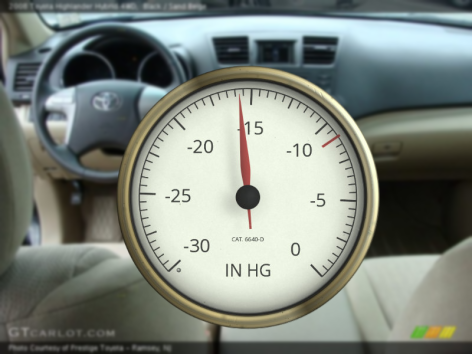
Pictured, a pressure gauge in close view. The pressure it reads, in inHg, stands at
-15.75 inHg
